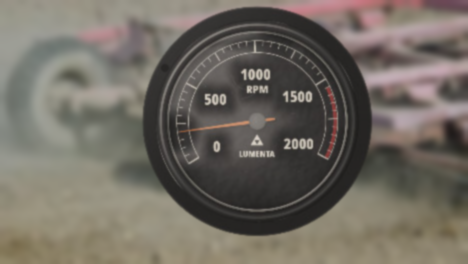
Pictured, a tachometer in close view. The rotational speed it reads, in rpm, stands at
200 rpm
